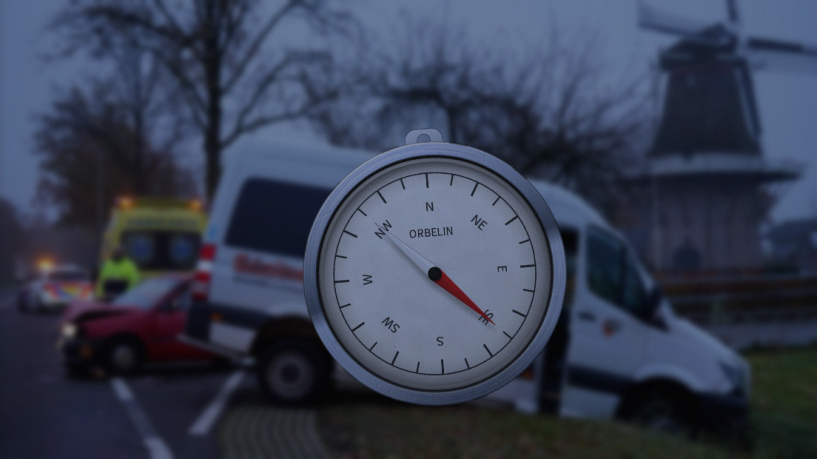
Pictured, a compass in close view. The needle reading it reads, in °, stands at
135 °
